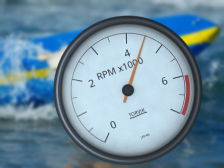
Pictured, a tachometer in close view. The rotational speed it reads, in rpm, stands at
4500 rpm
